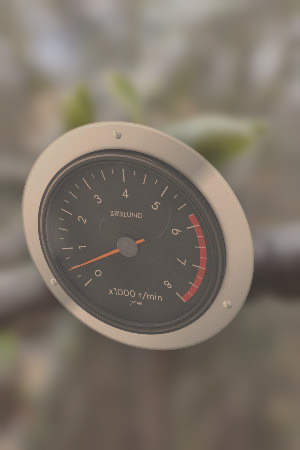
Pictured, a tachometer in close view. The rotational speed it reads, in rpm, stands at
500 rpm
